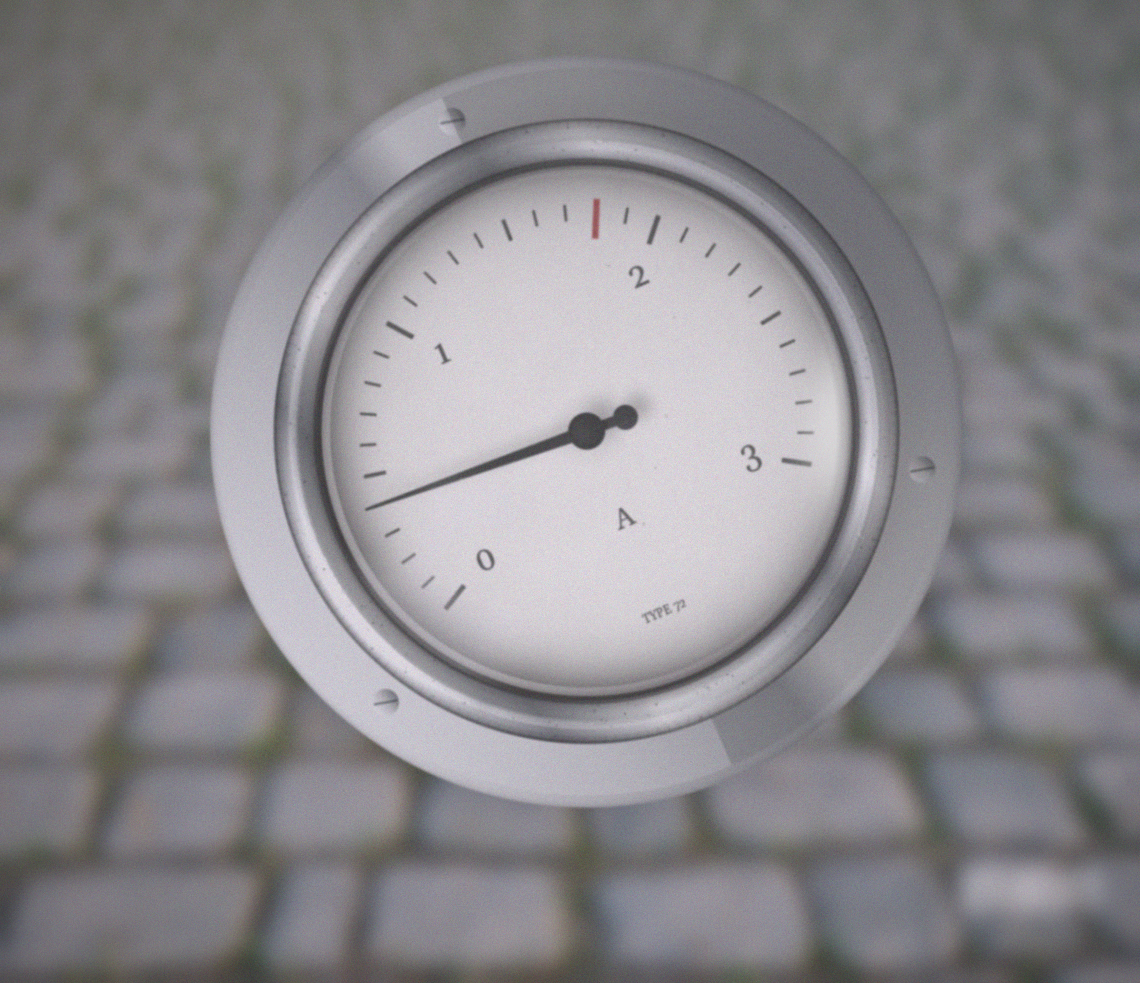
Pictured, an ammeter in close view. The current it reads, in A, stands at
0.4 A
